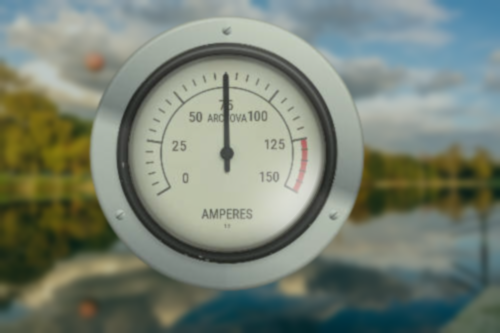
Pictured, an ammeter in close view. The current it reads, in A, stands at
75 A
